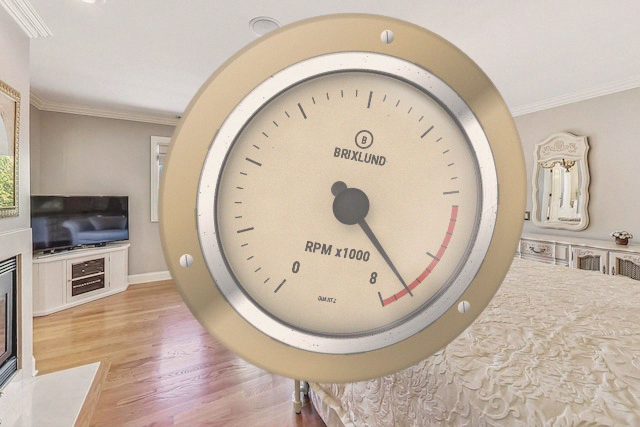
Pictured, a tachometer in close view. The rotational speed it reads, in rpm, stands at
7600 rpm
